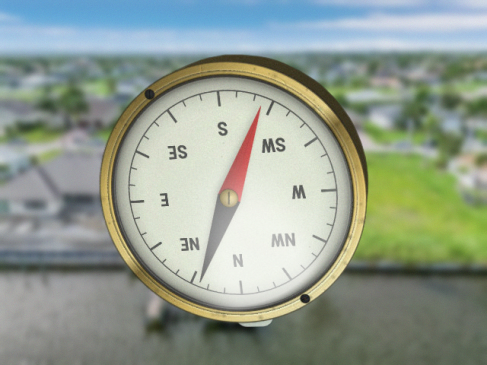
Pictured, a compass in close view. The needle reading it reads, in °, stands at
205 °
